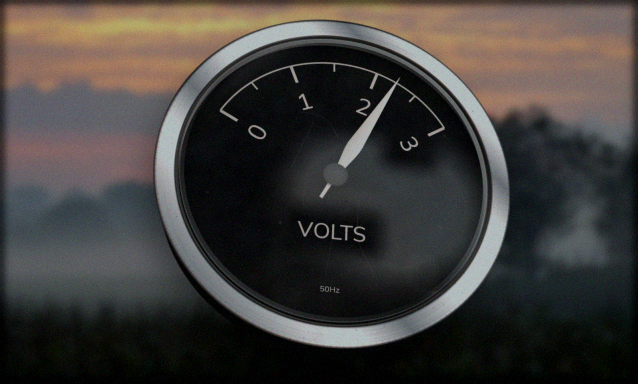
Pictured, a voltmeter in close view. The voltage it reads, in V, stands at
2.25 V
